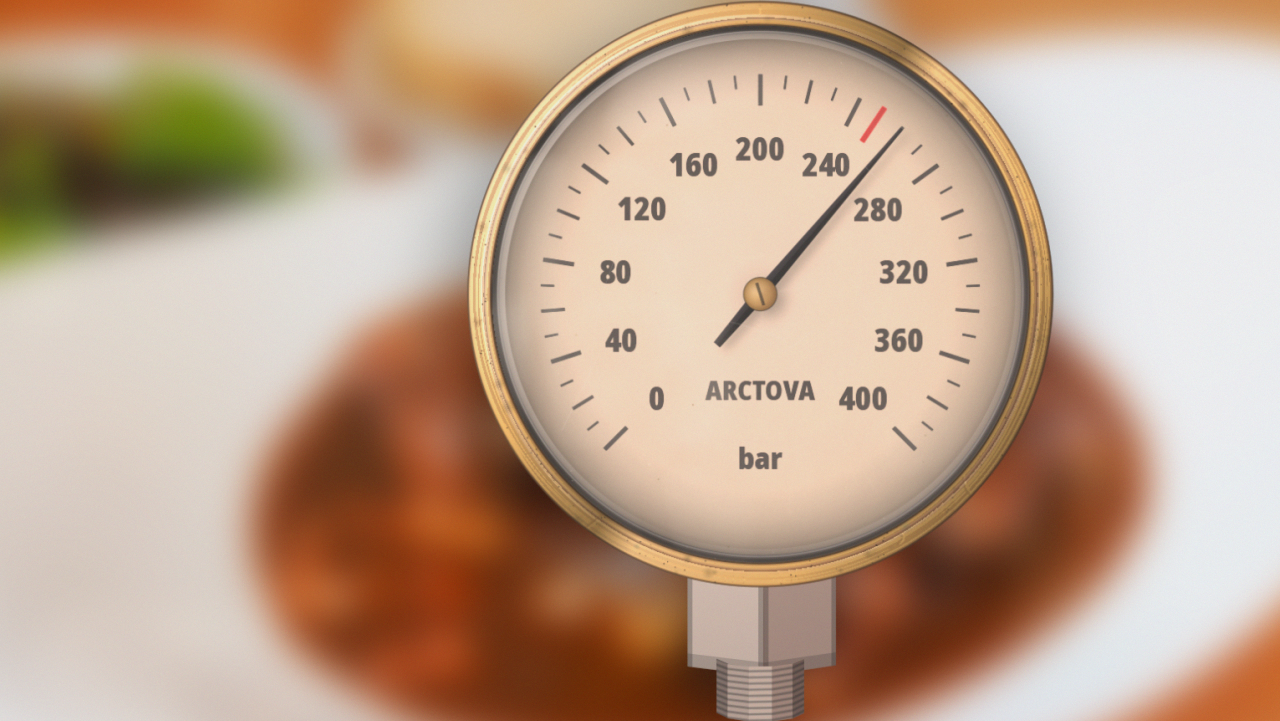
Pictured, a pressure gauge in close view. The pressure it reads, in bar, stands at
260 bar
